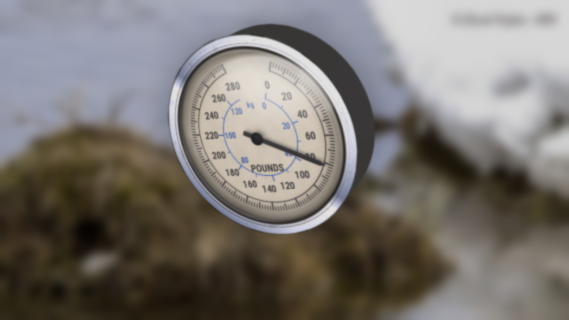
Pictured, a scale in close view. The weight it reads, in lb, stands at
80 lb
